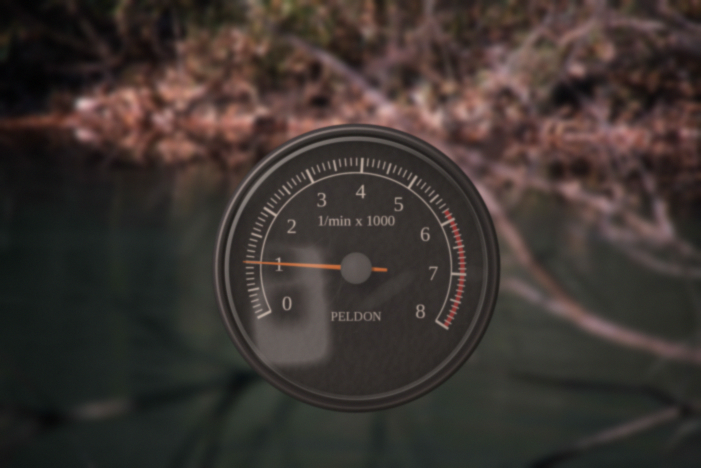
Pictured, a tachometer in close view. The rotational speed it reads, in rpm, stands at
1000 rpm
